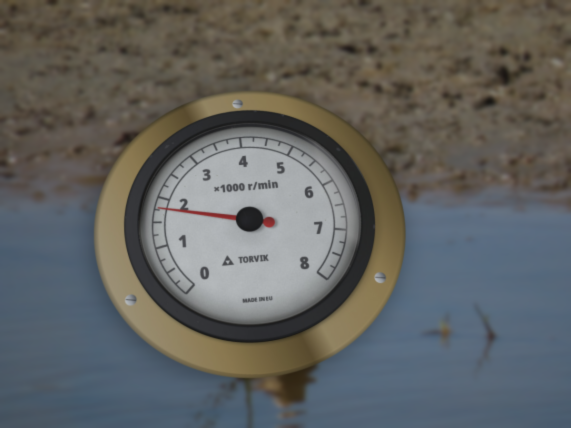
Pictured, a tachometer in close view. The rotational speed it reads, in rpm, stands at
1750 rpm
